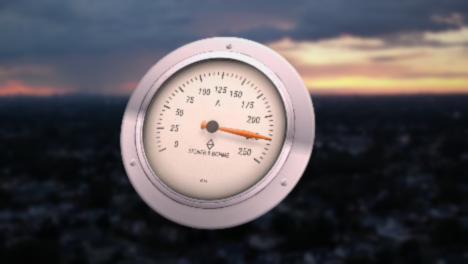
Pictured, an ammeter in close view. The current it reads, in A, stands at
225 A
